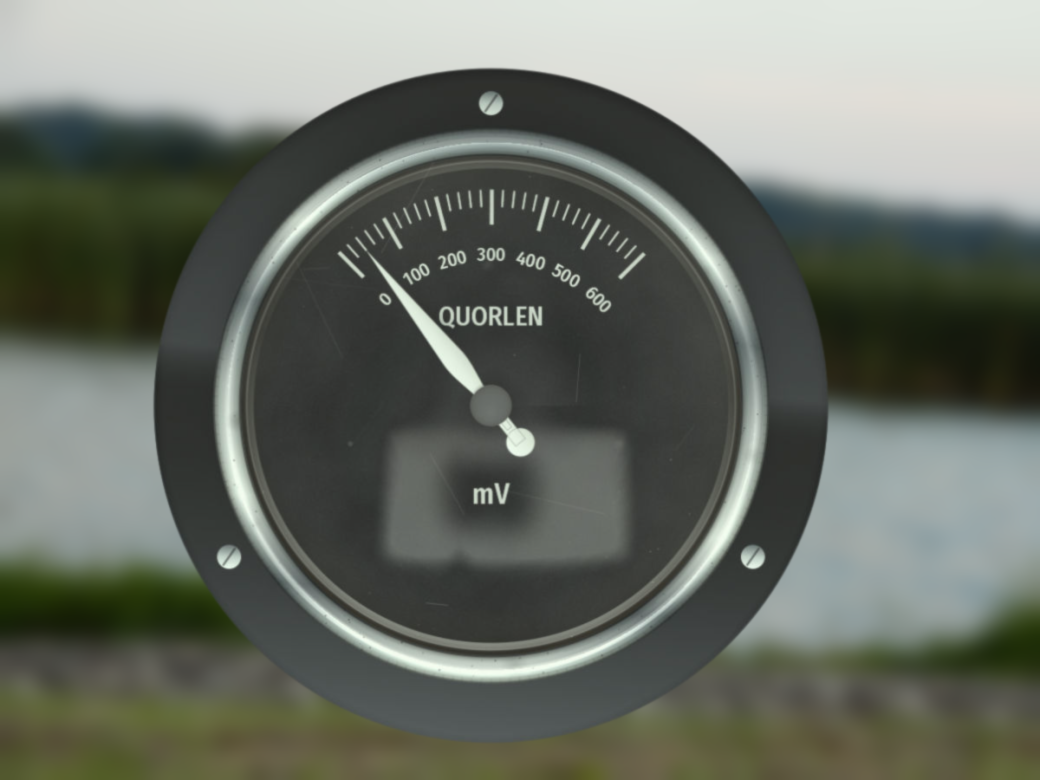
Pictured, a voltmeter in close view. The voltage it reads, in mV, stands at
40 mV
